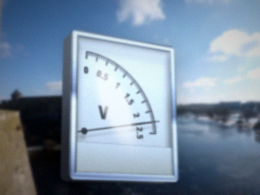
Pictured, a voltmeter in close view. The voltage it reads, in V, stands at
2.25 V
